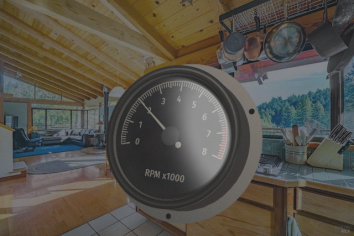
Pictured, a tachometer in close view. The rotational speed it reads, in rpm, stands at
2000 rpm
